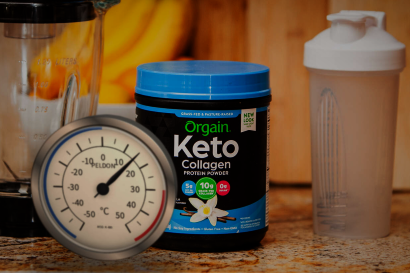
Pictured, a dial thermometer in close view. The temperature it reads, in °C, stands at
15 °C
